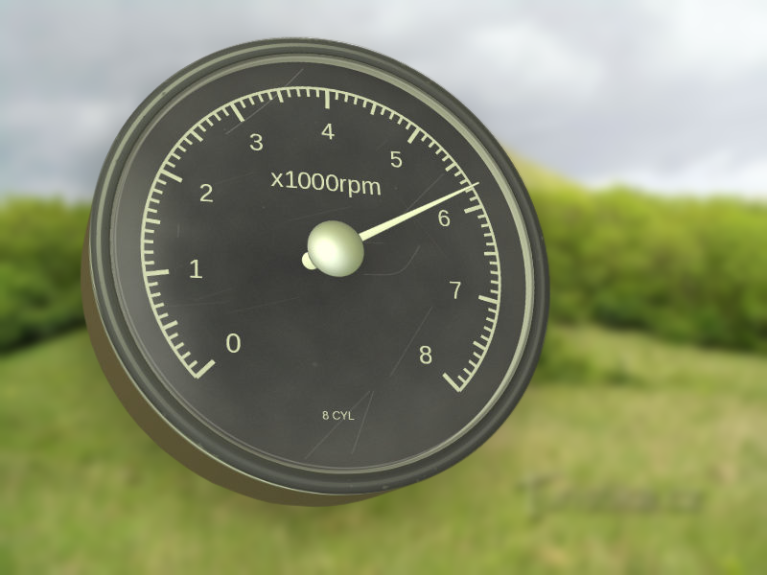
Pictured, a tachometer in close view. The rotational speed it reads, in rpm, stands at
5800 rpm
